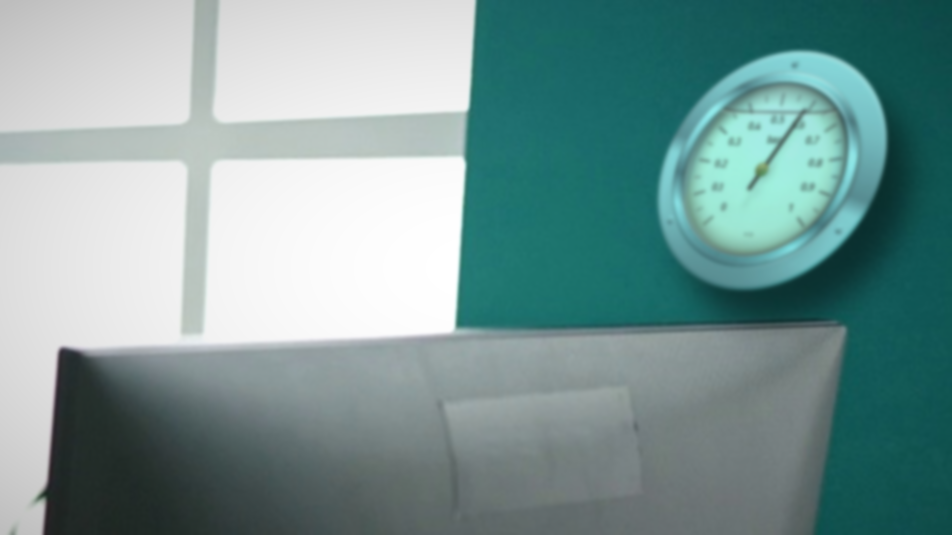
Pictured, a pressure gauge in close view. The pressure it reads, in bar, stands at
0.6 bar
